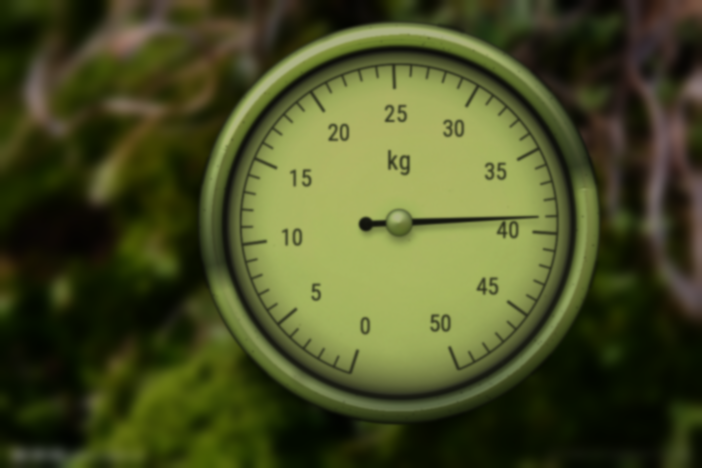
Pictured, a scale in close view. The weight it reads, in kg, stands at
39 kg
